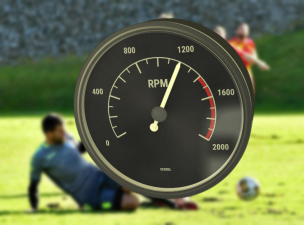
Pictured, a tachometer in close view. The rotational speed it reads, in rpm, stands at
1200 rpm
